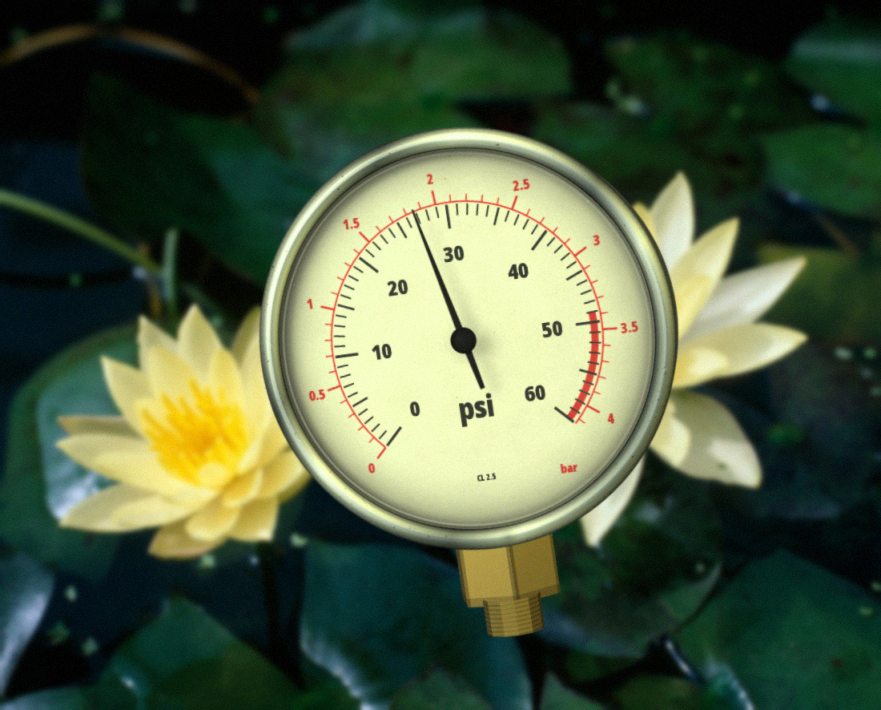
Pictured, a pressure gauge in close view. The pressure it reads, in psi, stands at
27 psi
